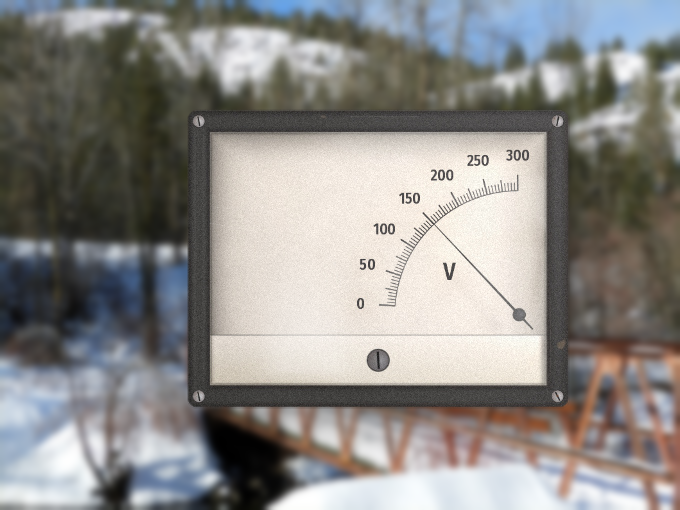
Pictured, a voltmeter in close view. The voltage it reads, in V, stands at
150 V
